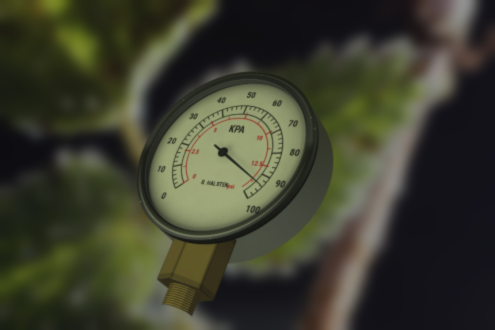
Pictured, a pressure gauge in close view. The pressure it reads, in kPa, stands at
94 kPa
